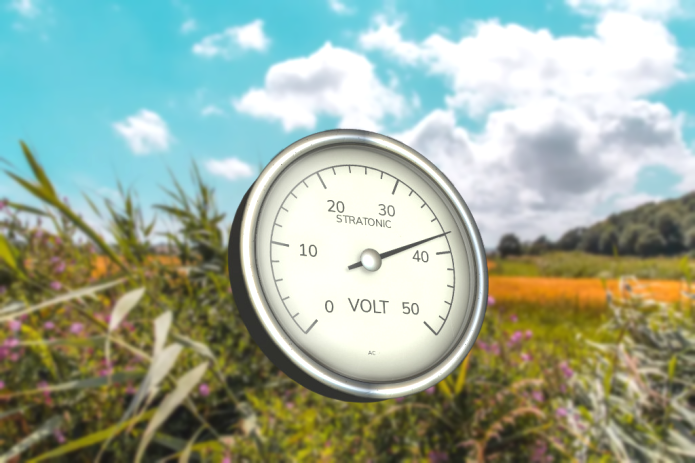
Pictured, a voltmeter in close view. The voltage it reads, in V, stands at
38 V
